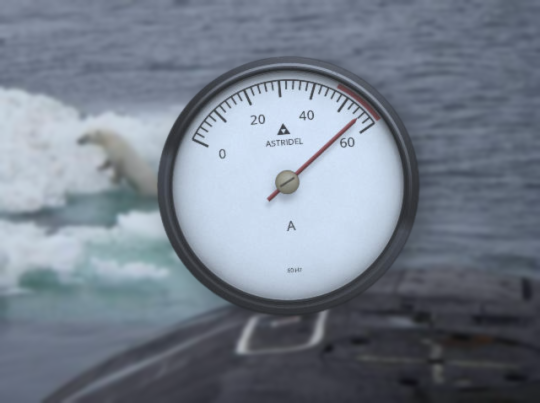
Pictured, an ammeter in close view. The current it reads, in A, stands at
56 A
